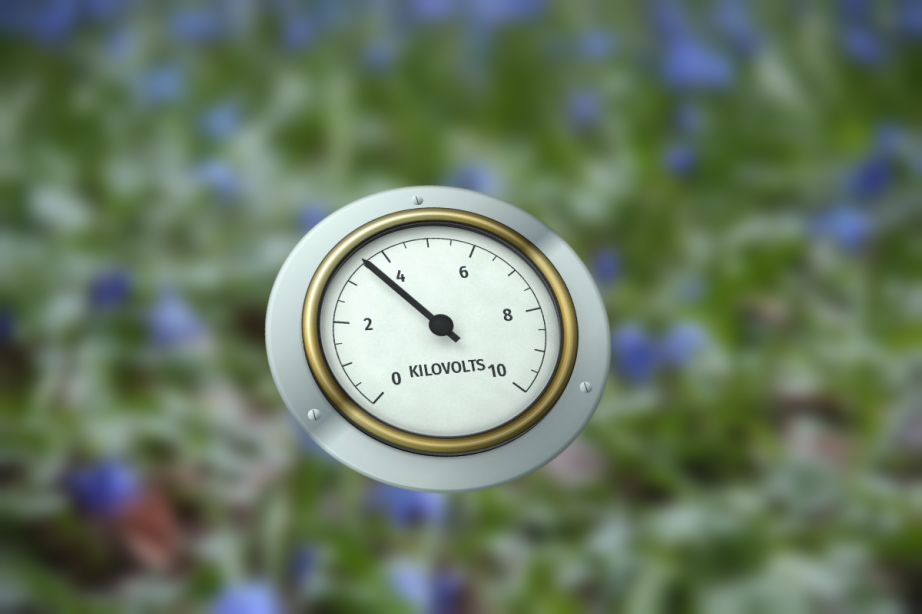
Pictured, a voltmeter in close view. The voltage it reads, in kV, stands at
3.5 kV
